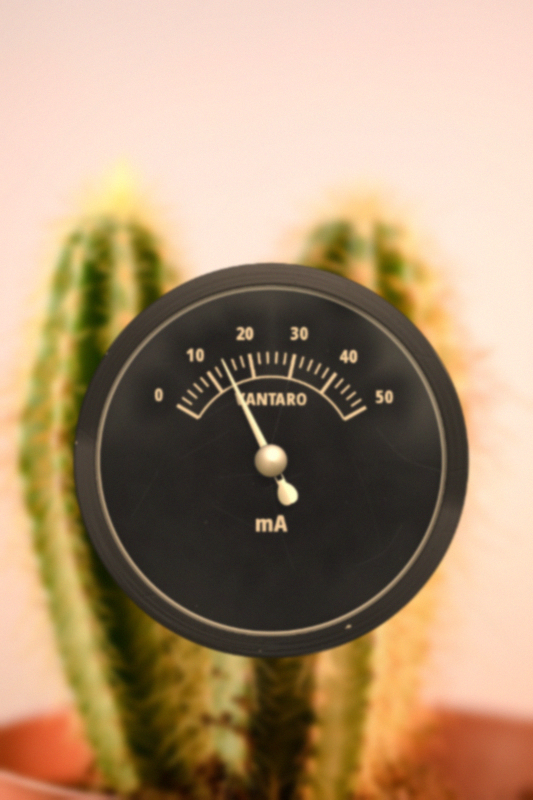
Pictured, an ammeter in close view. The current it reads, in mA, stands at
14 mA
